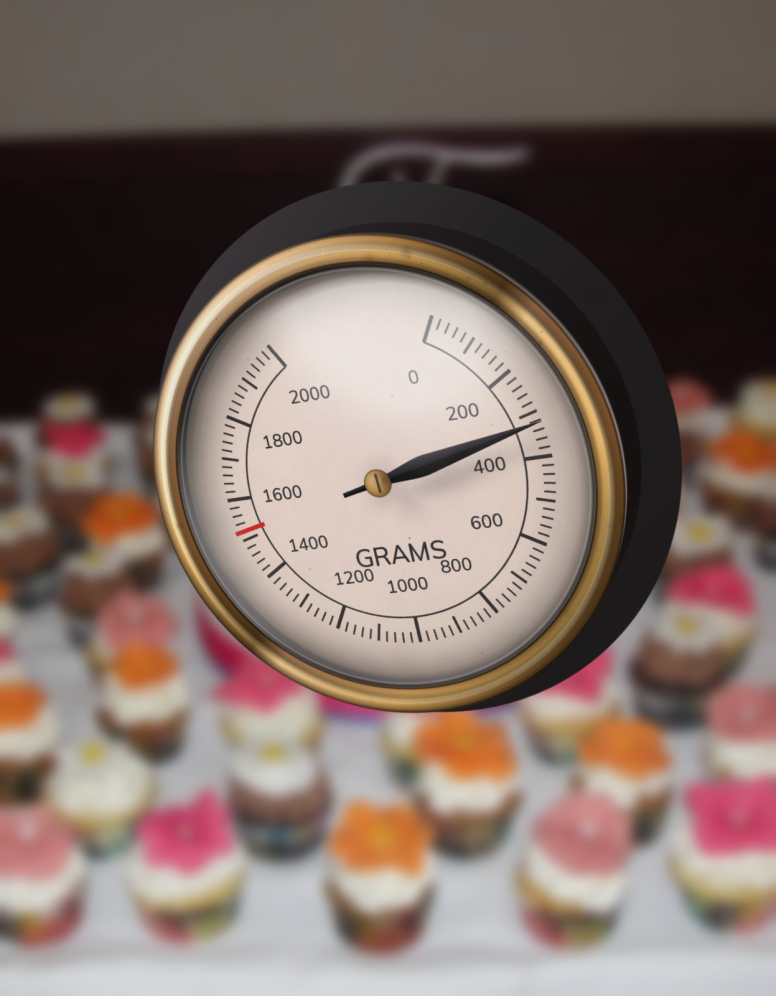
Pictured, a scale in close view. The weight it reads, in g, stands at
320 g
